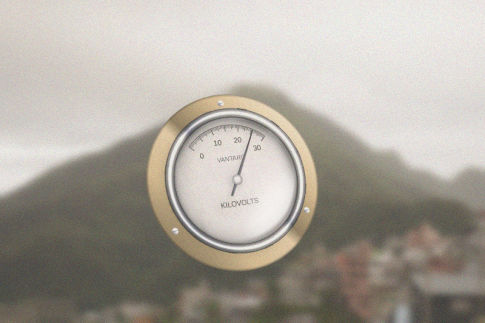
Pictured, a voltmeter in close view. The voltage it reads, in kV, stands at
25 kV
